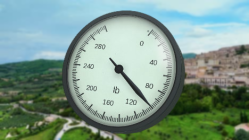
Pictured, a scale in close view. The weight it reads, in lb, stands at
100 lb
